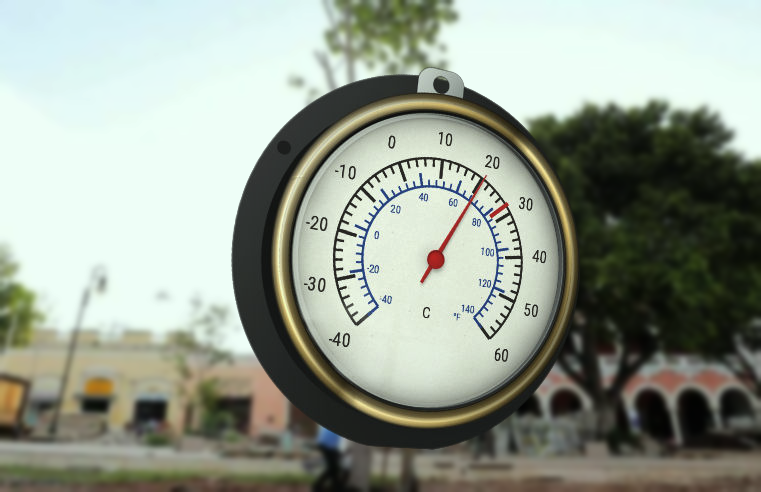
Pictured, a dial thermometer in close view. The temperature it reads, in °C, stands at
20 °C
